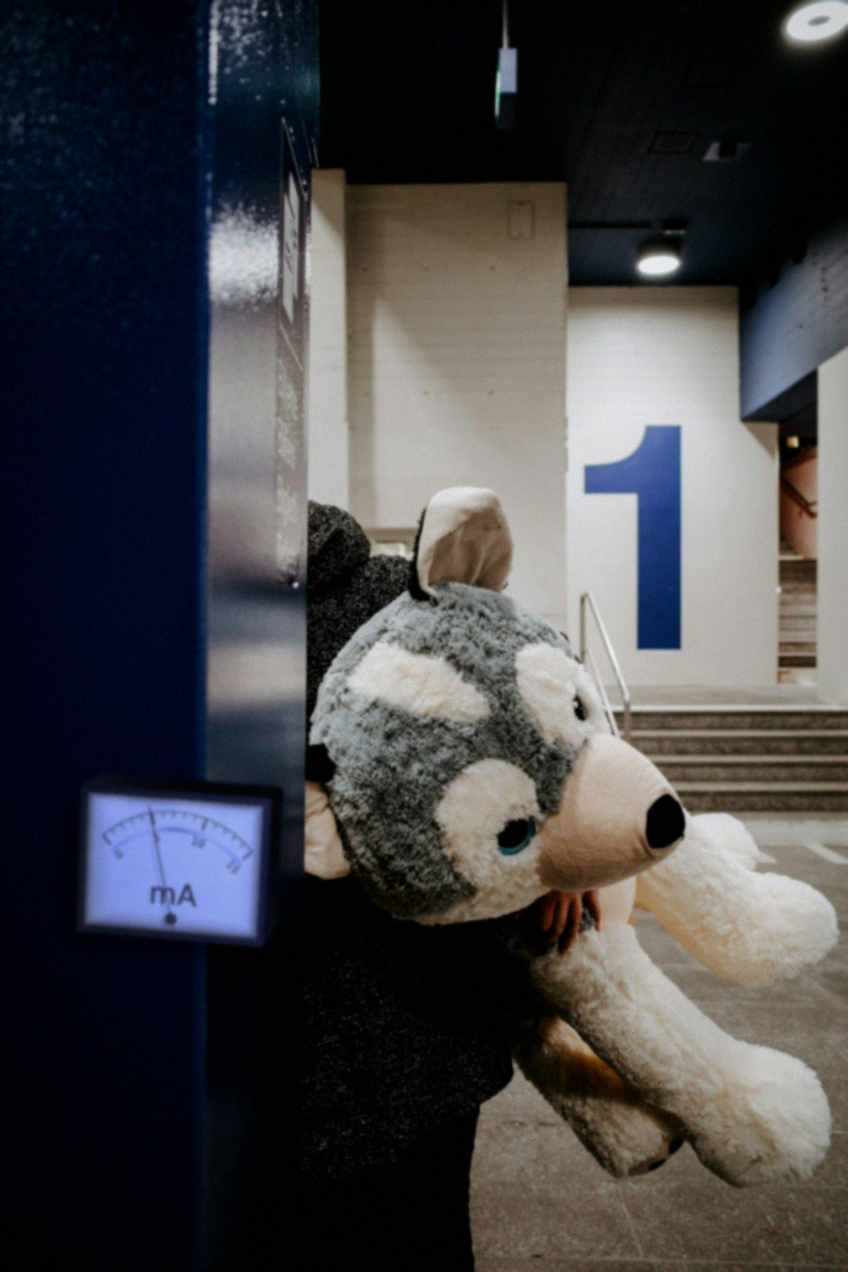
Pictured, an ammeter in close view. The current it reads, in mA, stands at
5 mA
